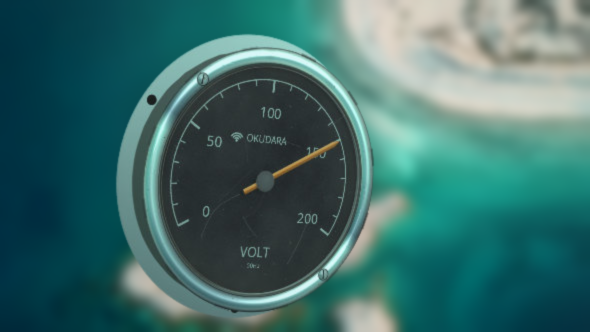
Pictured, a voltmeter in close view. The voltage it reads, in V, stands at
150 V
